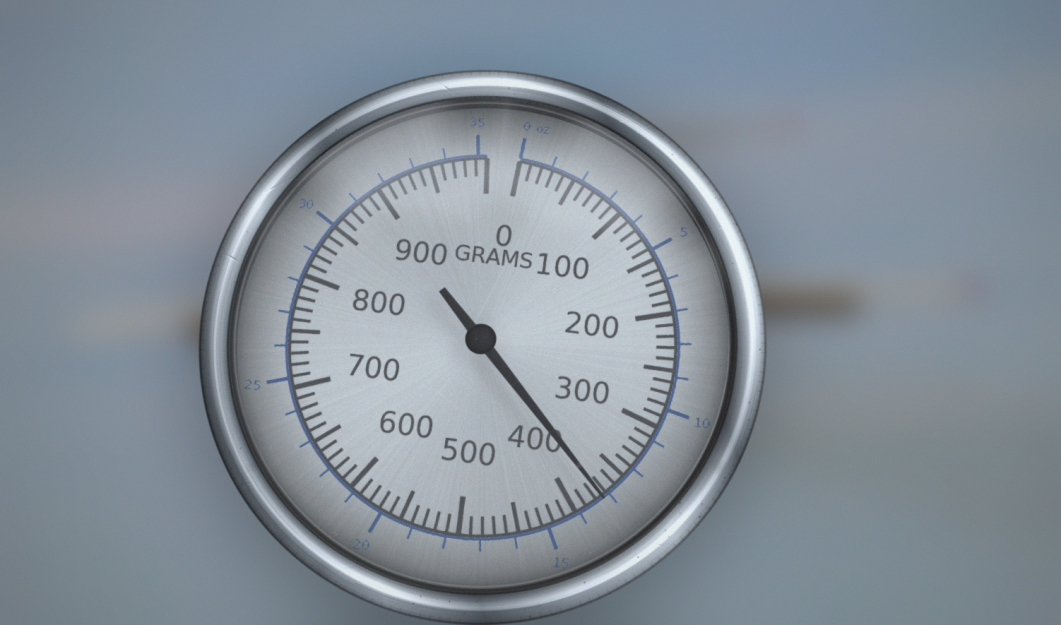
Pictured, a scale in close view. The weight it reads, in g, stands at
375 g
